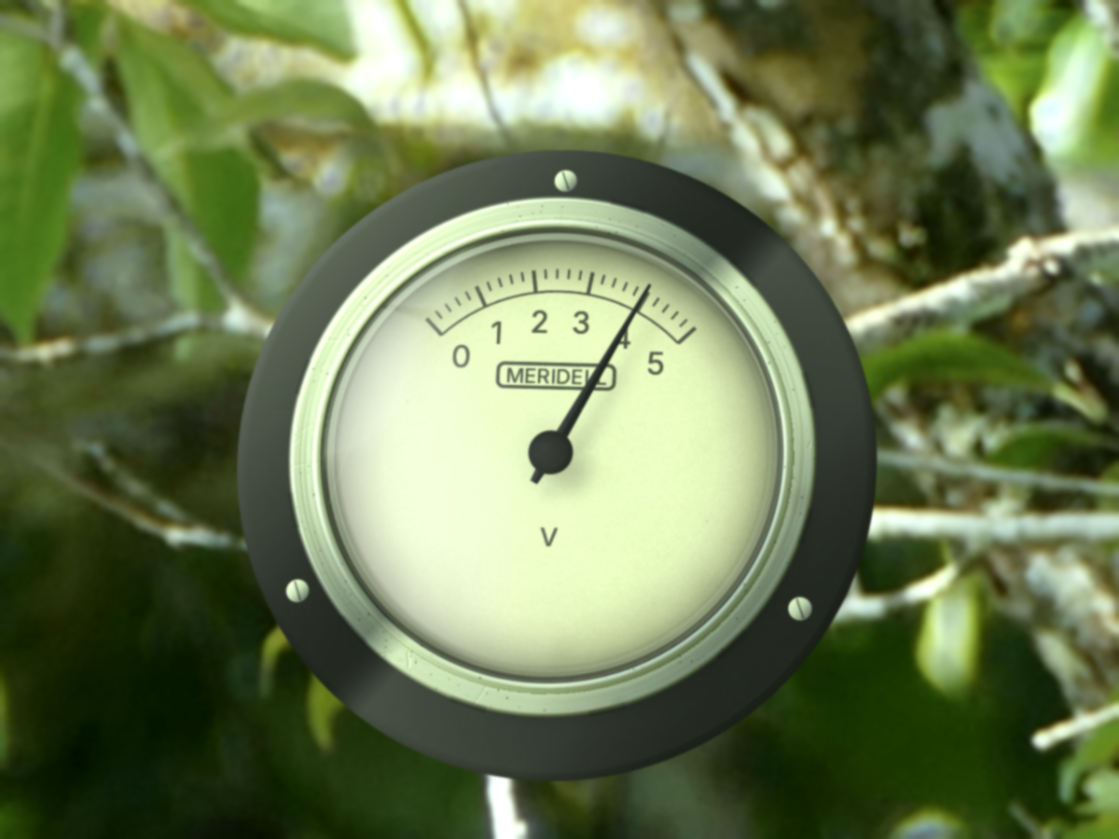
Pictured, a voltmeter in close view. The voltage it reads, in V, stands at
4 V
